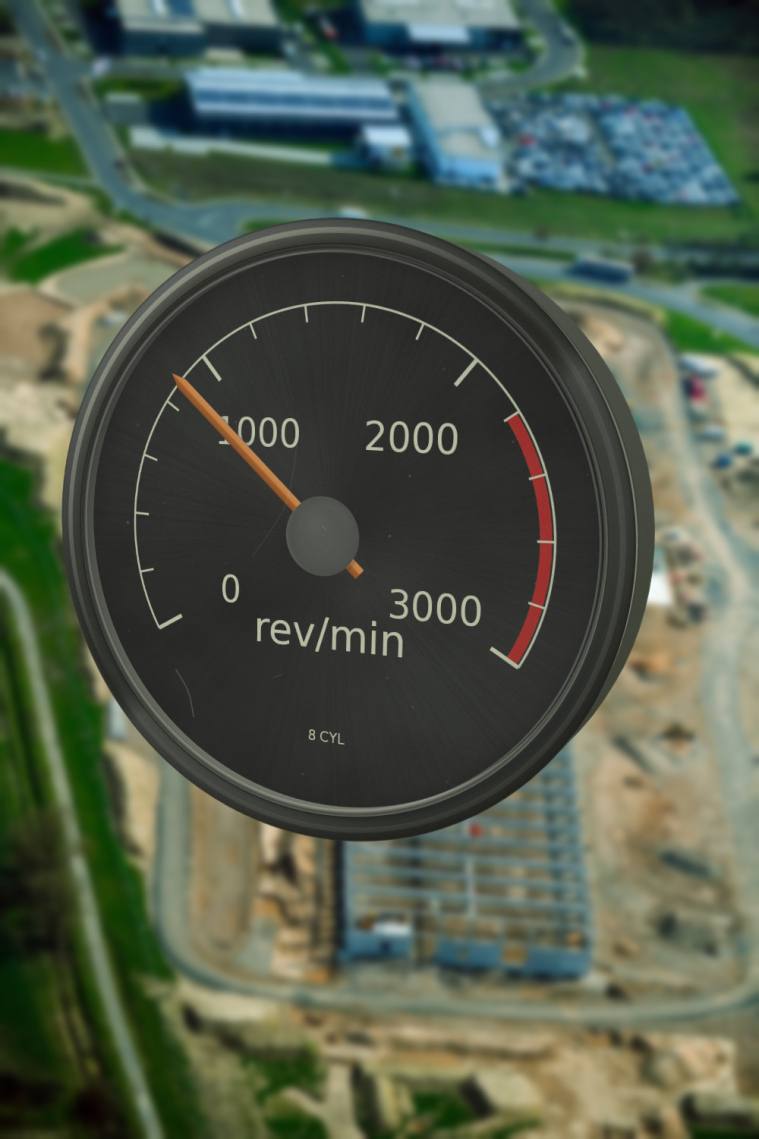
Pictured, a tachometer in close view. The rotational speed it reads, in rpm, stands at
900 rpm
